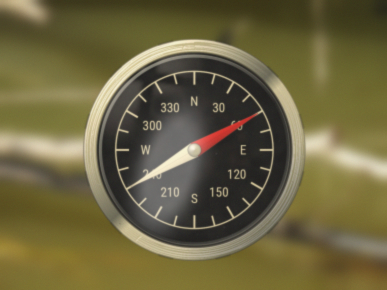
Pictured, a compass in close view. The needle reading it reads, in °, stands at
60 °
